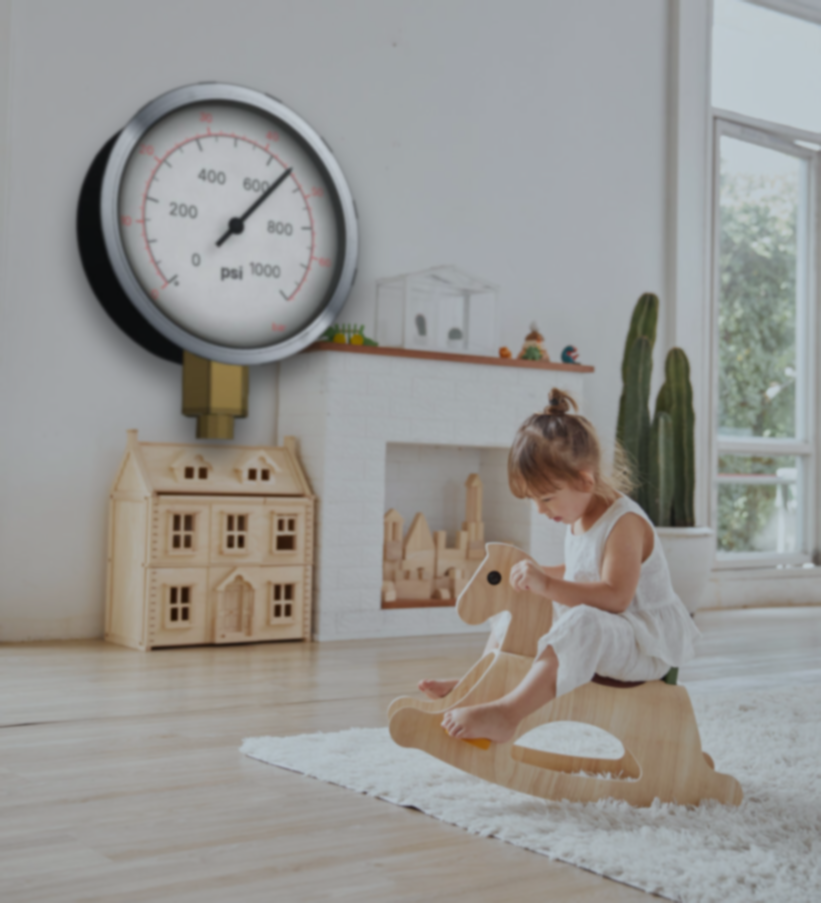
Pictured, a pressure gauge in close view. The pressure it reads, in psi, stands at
650 psi
